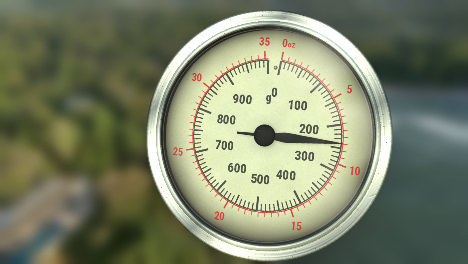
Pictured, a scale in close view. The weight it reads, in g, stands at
240 g
